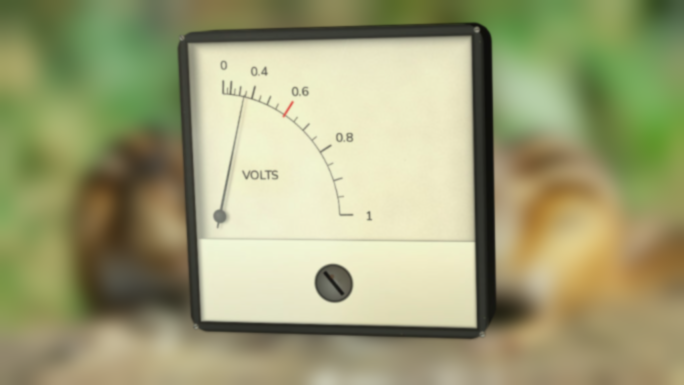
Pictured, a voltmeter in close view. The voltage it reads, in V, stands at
0.35 V
